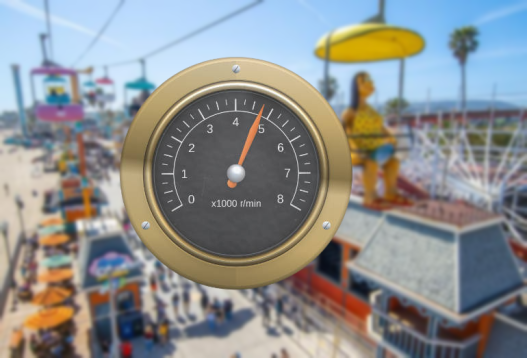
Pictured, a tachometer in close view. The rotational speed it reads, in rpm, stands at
4750 rpm
